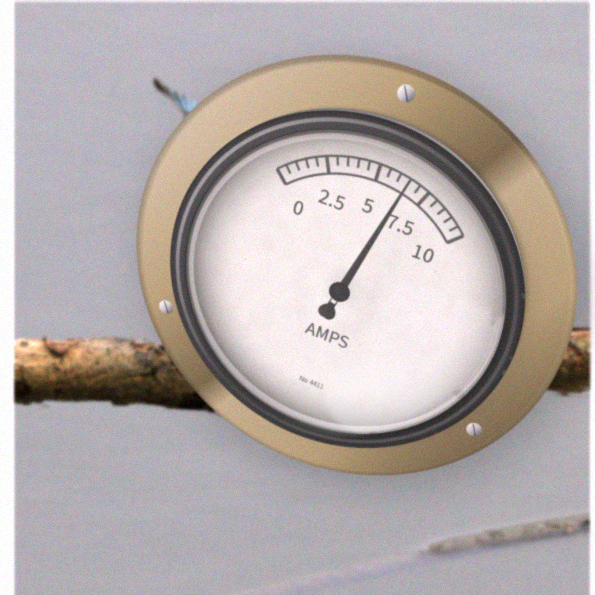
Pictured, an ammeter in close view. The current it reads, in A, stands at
6.5 A
